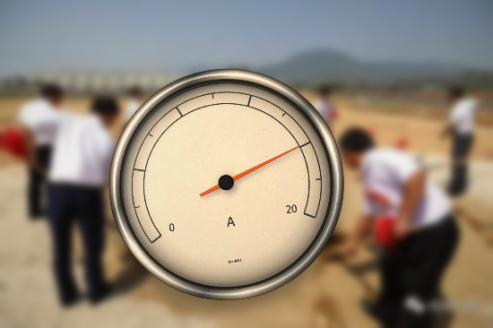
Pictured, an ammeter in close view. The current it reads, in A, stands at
16 A
